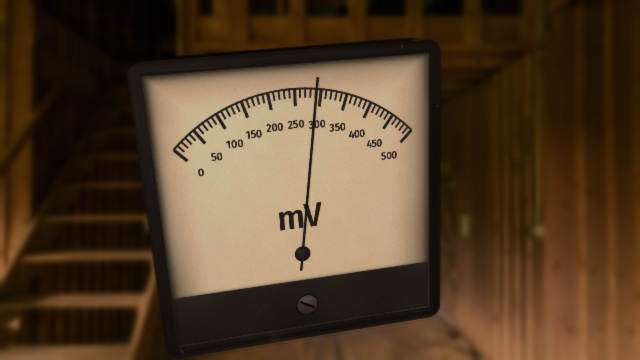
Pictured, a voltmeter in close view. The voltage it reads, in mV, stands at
290 mV
